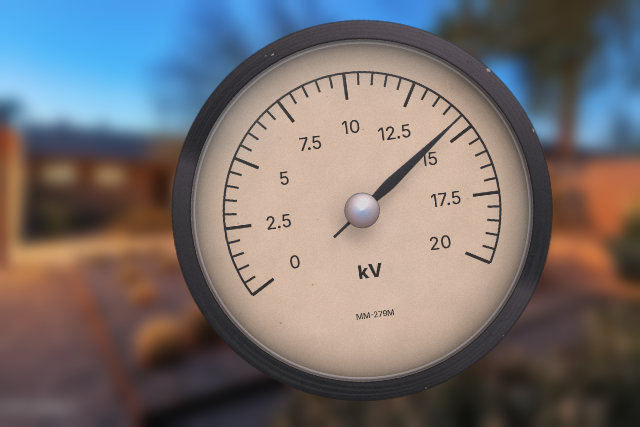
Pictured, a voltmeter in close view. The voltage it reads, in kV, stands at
14.5 kV
